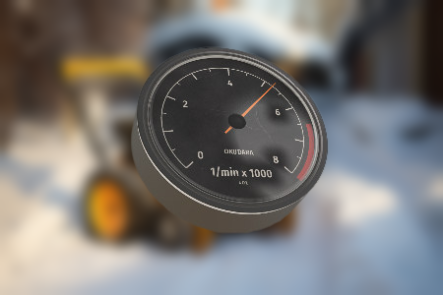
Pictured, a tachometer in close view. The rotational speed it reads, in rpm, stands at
5250 rpm
